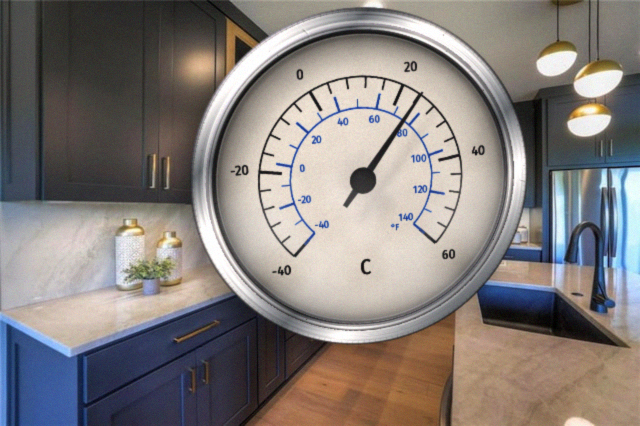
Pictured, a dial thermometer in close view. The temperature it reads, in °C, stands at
24 °C
